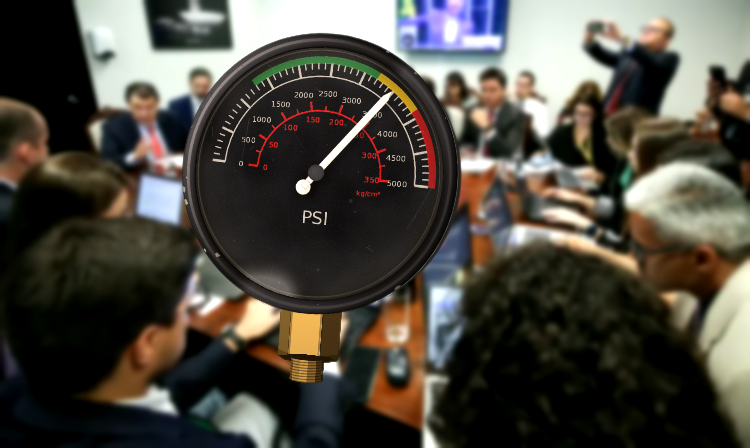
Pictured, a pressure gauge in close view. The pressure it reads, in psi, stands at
3500 psi
